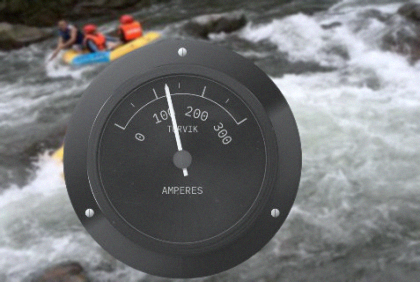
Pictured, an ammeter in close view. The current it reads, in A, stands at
125 A
